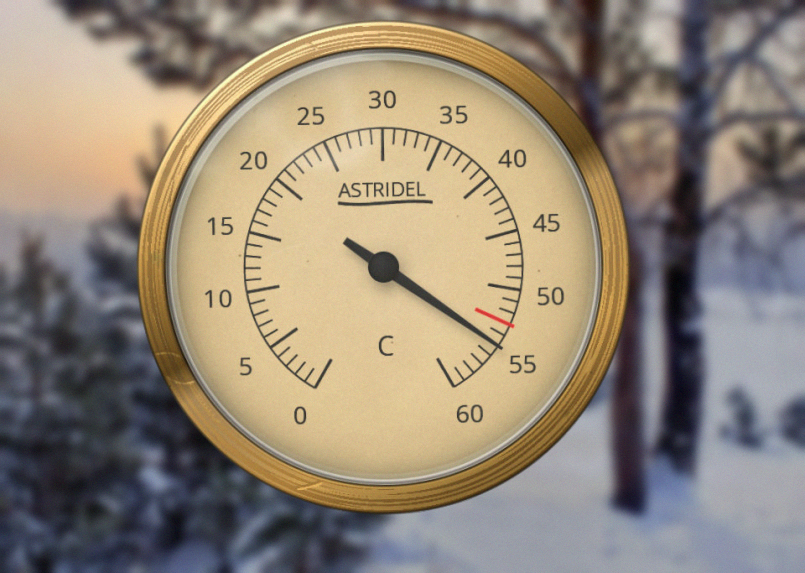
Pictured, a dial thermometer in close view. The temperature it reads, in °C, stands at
55 °C
